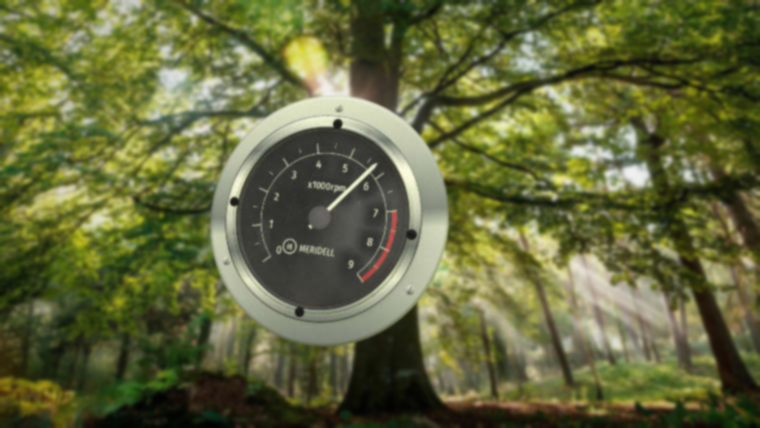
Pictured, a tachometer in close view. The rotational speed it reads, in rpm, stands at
5750 rpm
